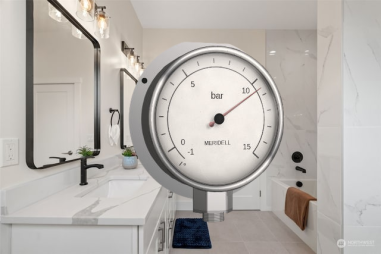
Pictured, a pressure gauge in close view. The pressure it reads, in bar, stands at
10.5 bar
